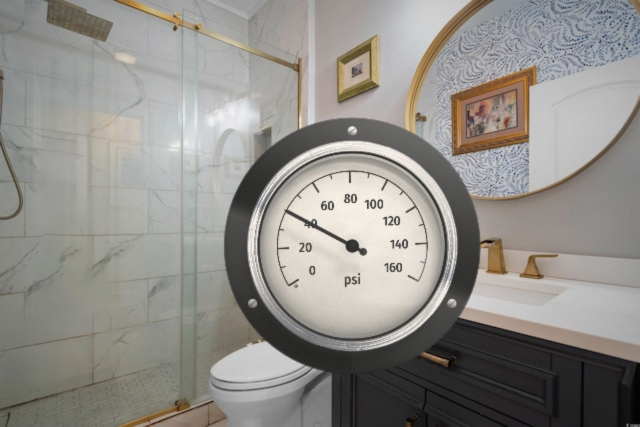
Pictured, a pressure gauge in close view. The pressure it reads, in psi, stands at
40 psi
